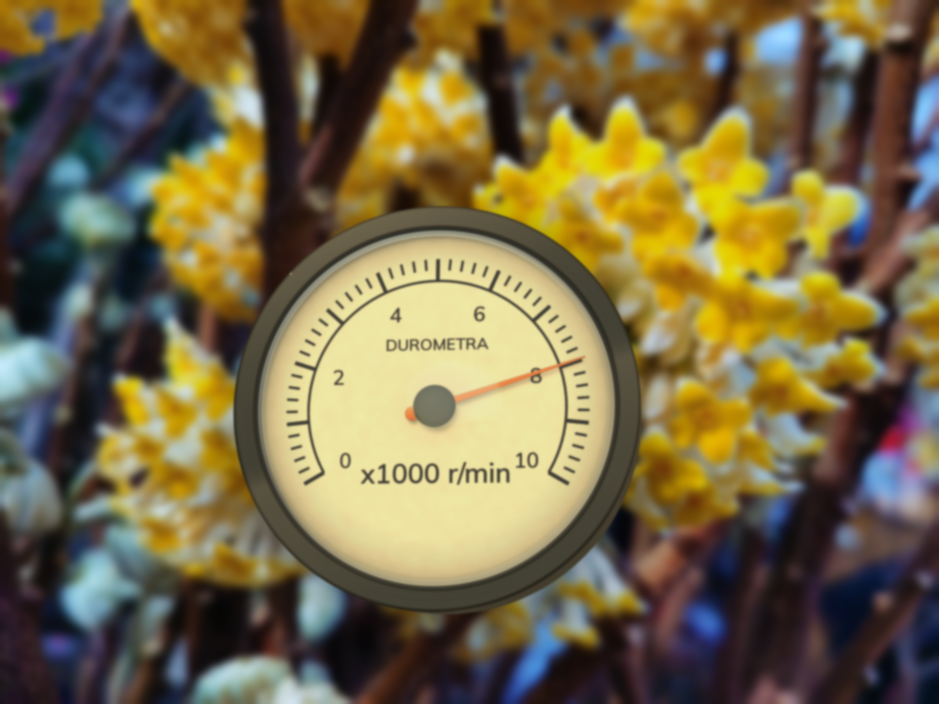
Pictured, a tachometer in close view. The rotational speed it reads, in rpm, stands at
8000 rpm
